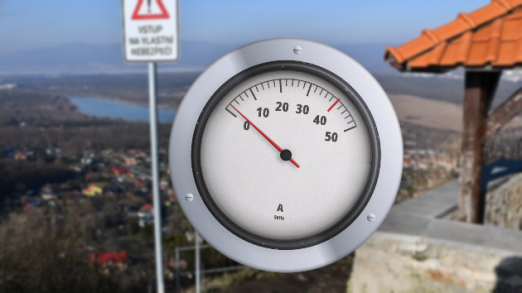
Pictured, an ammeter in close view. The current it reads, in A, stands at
2 A
